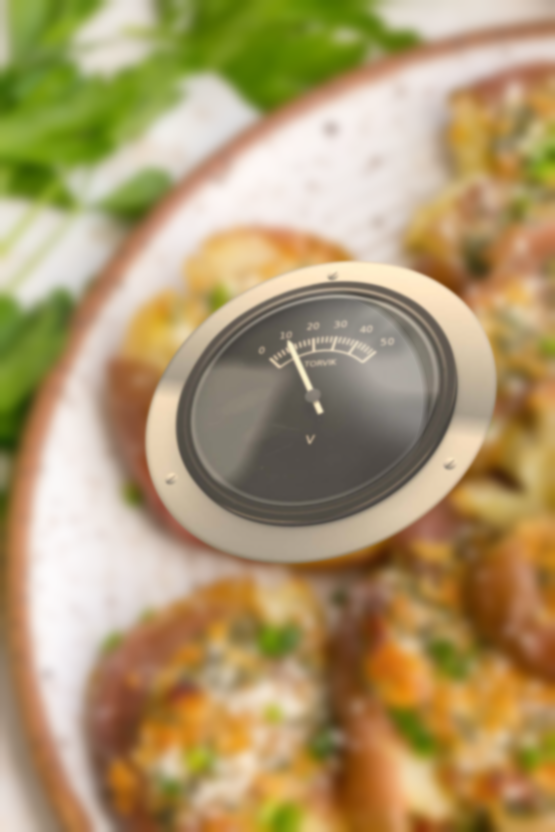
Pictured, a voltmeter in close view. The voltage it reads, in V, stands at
10 V
